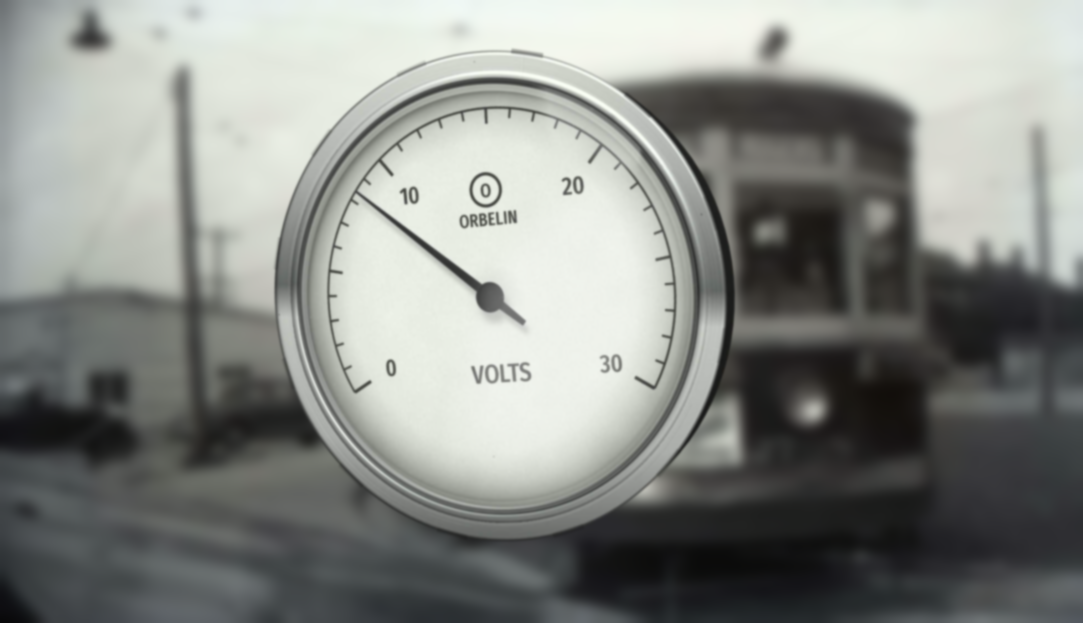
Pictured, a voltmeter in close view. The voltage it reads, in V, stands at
8.5 V
